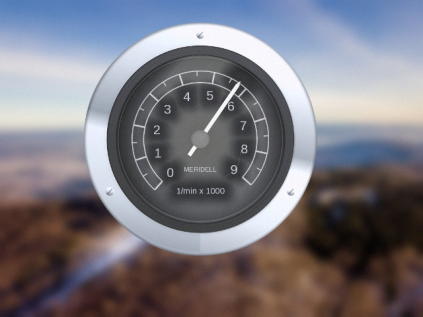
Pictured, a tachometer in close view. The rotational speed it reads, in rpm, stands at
5750 rpm
